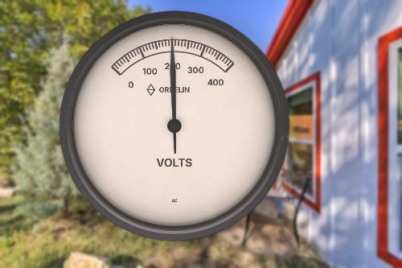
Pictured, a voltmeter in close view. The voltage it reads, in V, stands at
200 V
